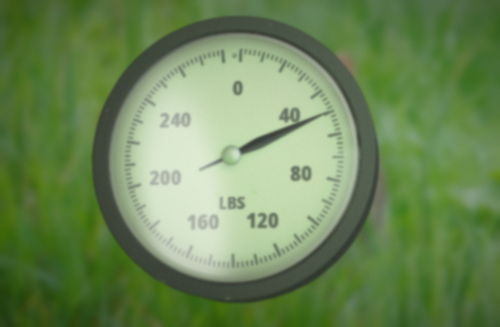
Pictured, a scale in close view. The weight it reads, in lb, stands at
50 lb
